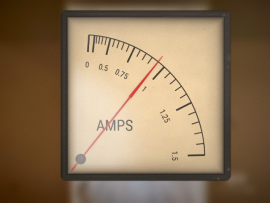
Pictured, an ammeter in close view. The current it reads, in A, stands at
0.95 A
